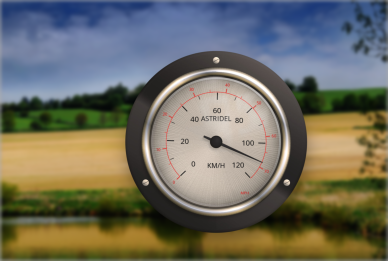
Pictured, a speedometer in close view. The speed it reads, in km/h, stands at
110 km/h
